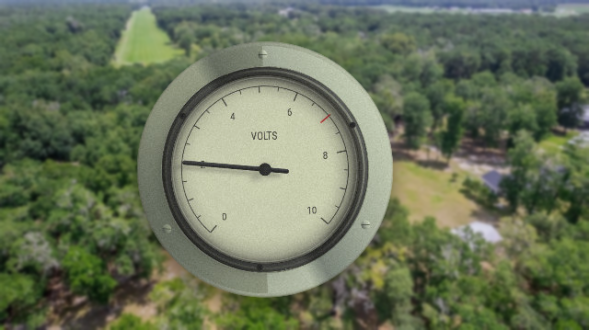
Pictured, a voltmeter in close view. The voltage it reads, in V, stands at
2 V
